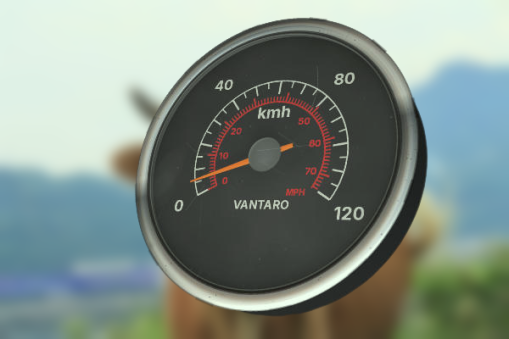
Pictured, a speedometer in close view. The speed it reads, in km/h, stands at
5 km/h
